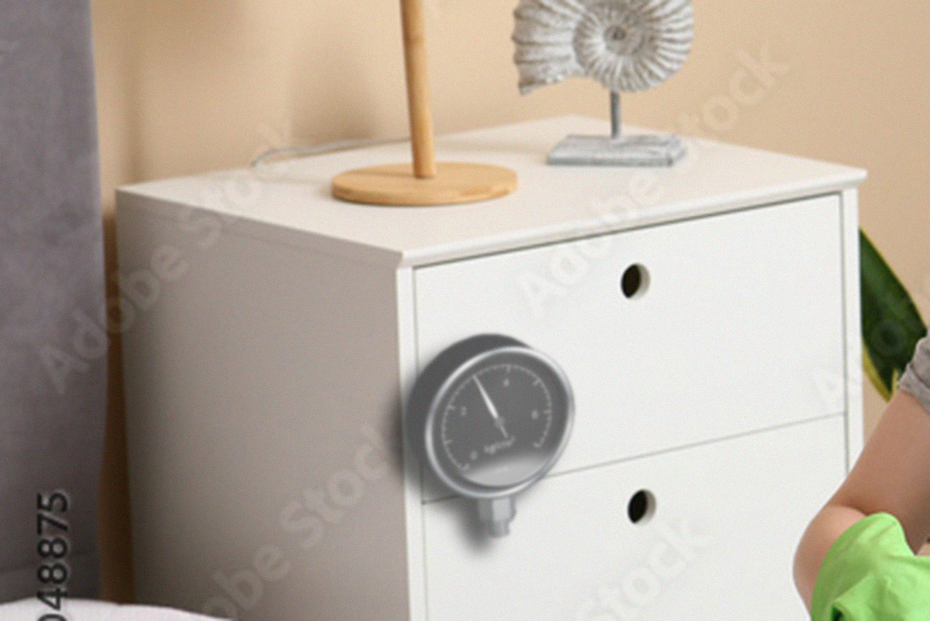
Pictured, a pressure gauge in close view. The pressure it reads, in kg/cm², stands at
3 kg/cm²
